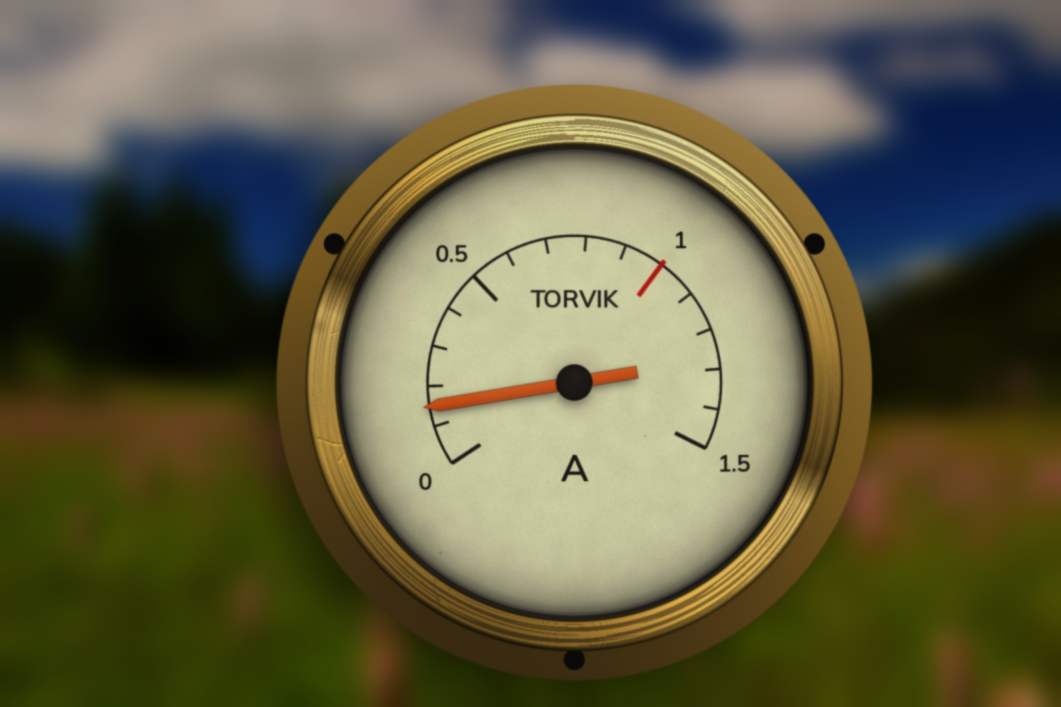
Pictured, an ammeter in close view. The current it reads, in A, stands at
0.15 A
